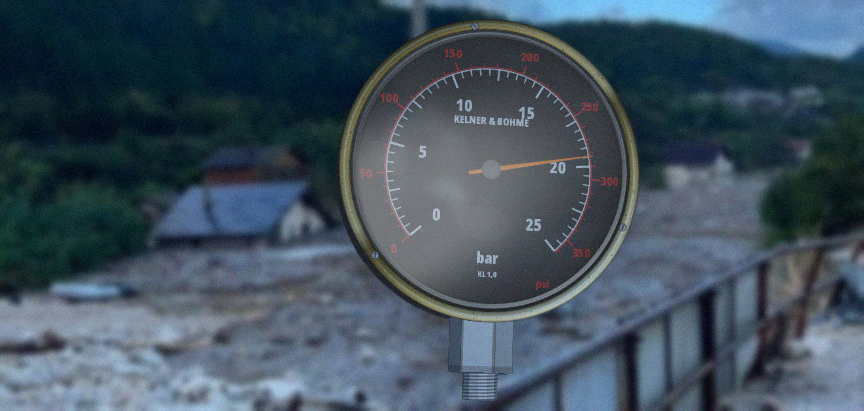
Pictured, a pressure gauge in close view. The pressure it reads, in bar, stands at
19.5 bar
